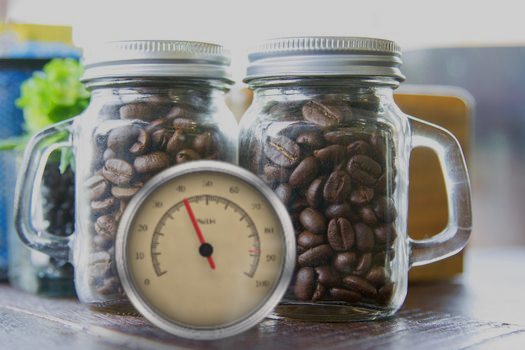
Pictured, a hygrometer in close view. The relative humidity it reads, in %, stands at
40 %
